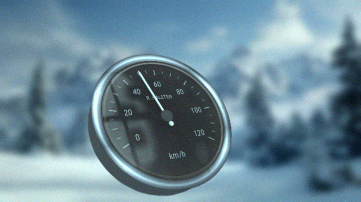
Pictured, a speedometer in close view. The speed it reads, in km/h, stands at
50 km/h
